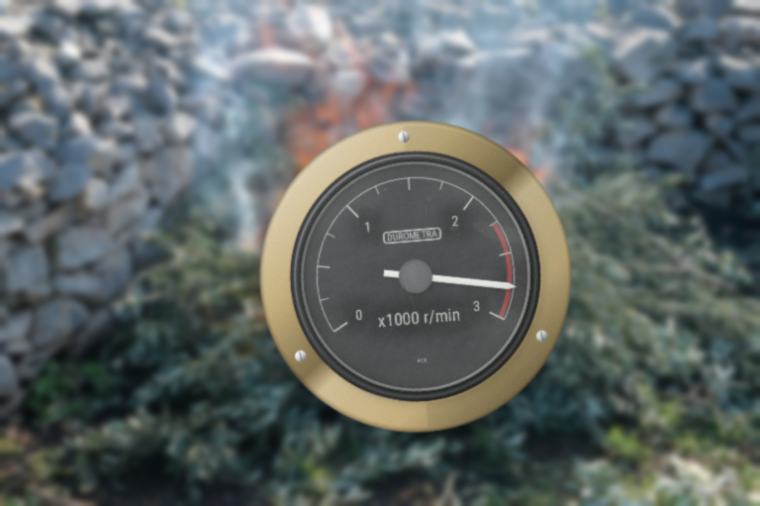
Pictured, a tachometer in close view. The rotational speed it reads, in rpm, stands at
2750 rpm
